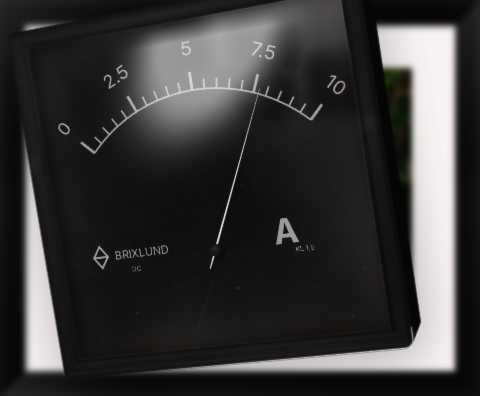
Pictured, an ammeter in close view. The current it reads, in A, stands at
7.75 A
